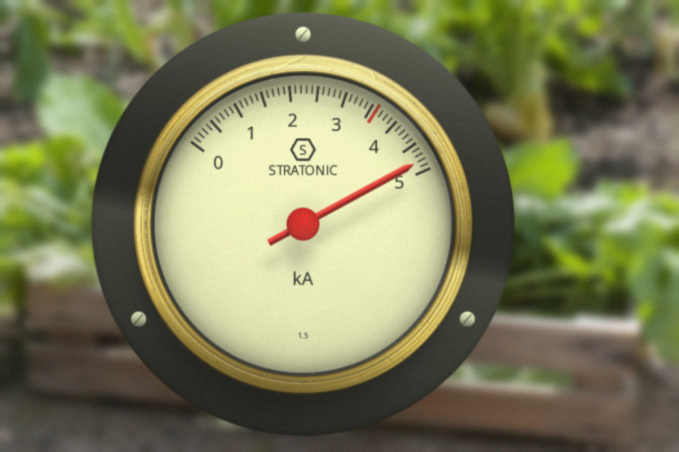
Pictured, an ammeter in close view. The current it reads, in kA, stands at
4.8 kA
